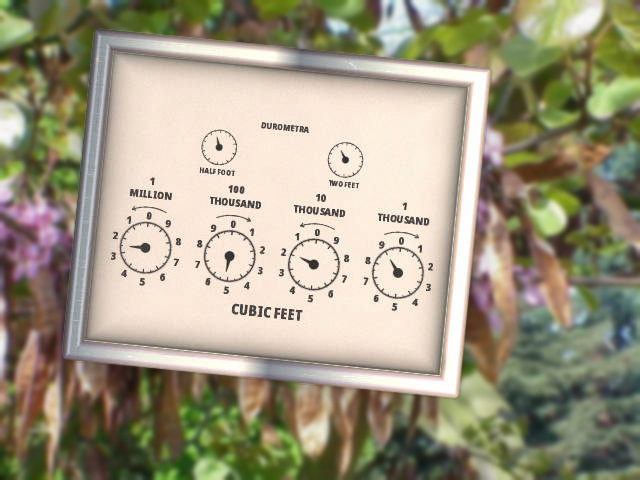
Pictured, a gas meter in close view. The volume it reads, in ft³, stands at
251900 ft³
